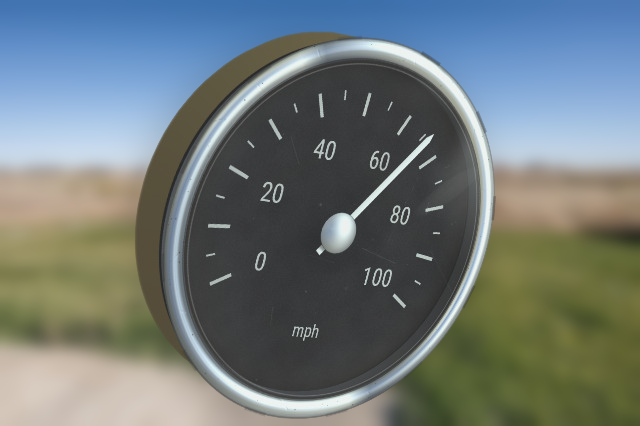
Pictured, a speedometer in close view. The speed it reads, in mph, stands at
65 mph
